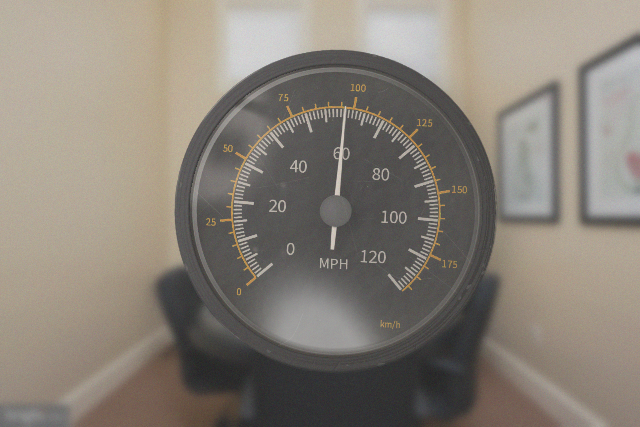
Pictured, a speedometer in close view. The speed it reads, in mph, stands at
60 mph
